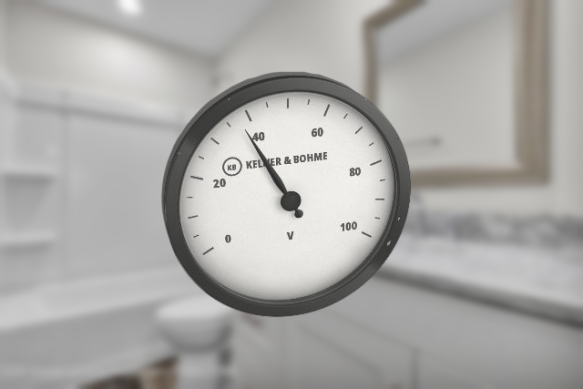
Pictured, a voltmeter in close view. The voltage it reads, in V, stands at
37.5 V
